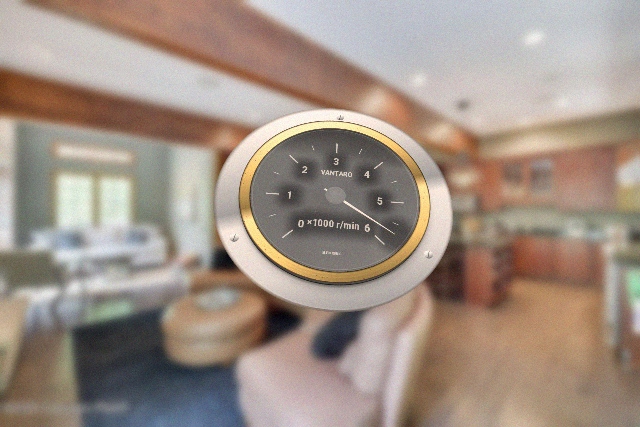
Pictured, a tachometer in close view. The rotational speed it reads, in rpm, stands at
5750 rpm
